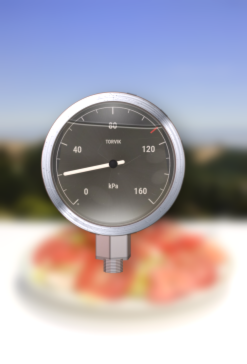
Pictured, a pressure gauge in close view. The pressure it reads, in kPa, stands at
20 kPa
